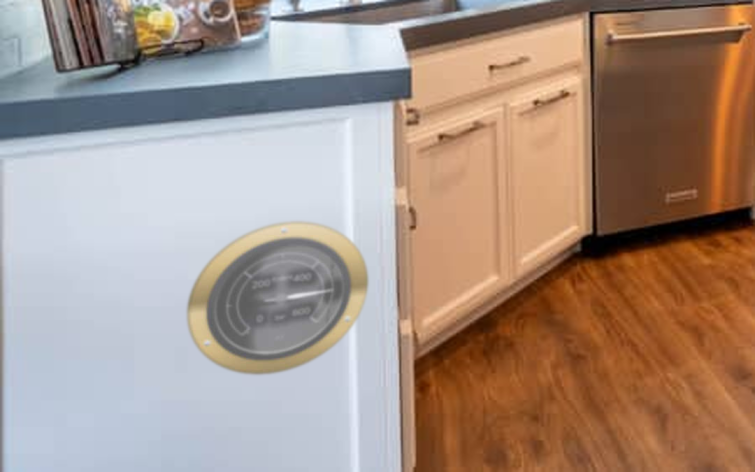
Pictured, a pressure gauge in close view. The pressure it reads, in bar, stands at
500 bar
